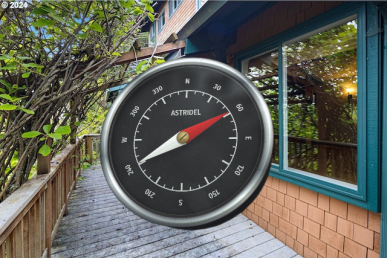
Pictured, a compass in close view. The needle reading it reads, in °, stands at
60 °
